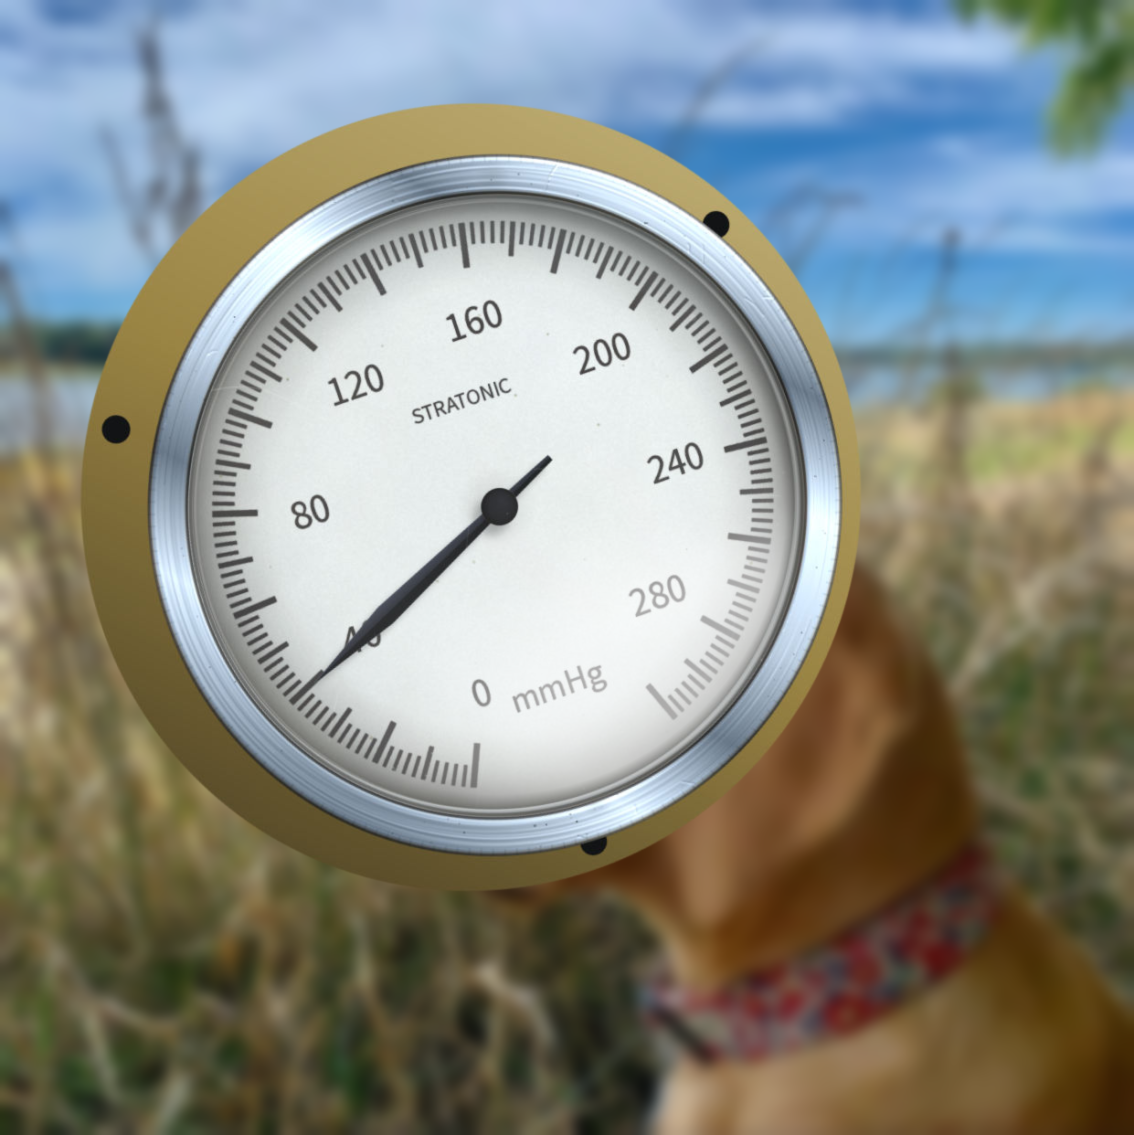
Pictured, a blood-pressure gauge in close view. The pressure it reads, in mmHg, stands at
40 mmHg
